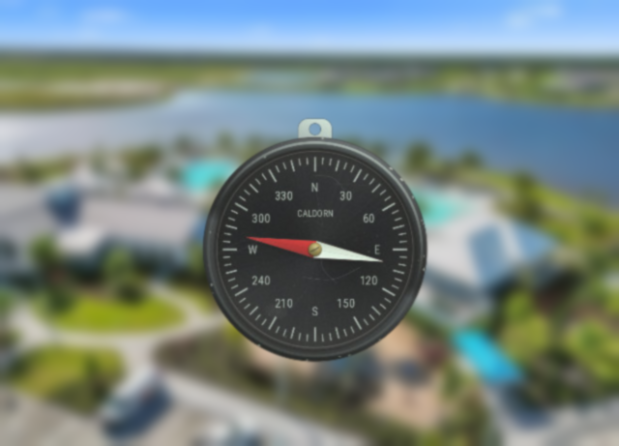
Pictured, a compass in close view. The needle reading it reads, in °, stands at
280 °
